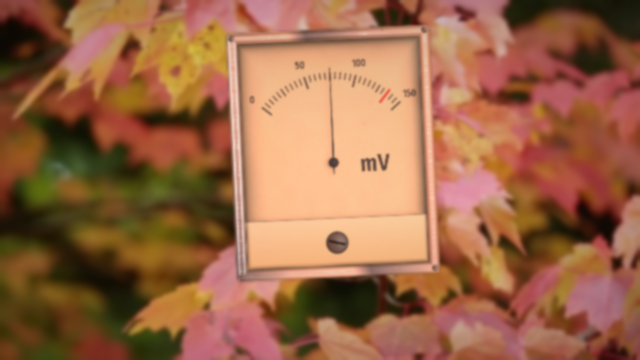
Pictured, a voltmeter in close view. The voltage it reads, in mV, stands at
75 mV
